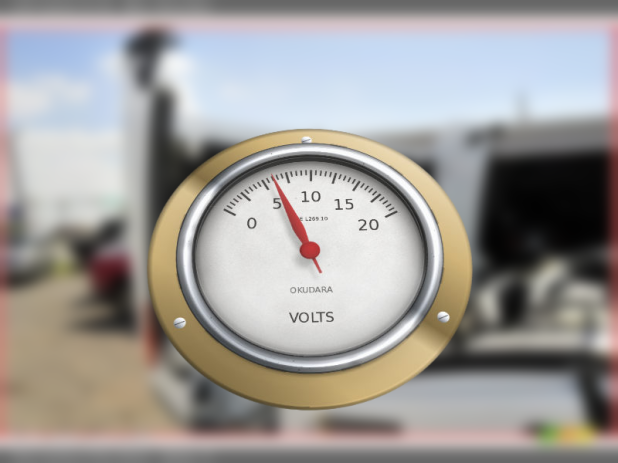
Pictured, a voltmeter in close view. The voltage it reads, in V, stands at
6 V
